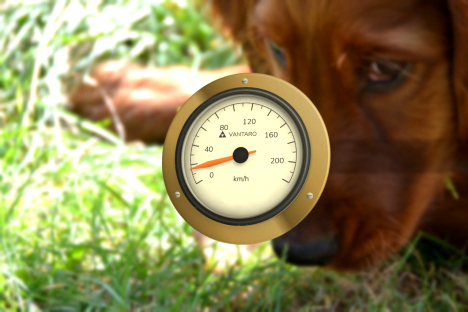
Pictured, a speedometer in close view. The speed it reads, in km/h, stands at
15 km/h
